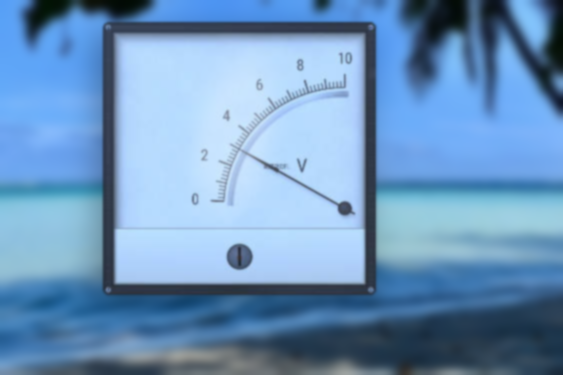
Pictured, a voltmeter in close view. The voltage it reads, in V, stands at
3 V
